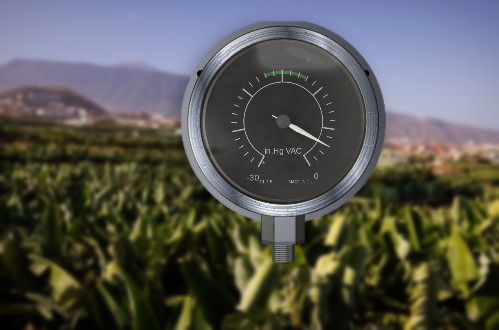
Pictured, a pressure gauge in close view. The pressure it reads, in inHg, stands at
-3 inHg
